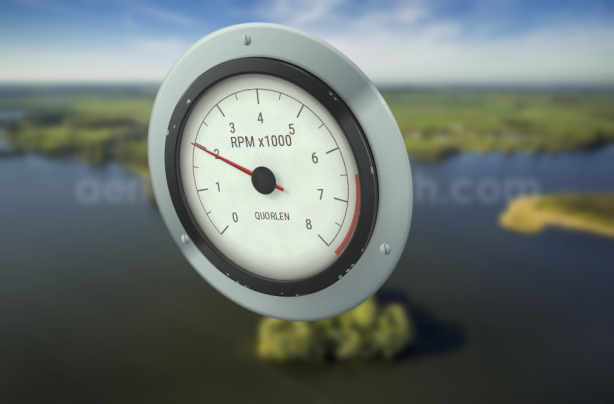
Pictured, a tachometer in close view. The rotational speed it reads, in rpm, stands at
2000 rpm
